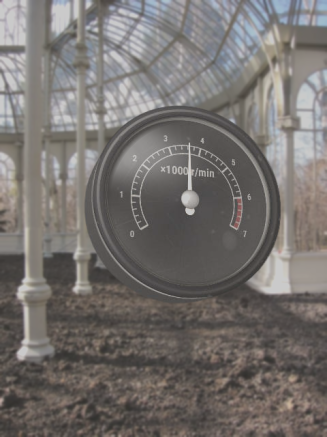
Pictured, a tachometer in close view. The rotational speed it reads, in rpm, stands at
3600 rpm
